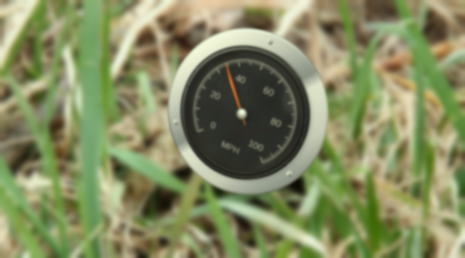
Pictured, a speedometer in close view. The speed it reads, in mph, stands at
35 mph
